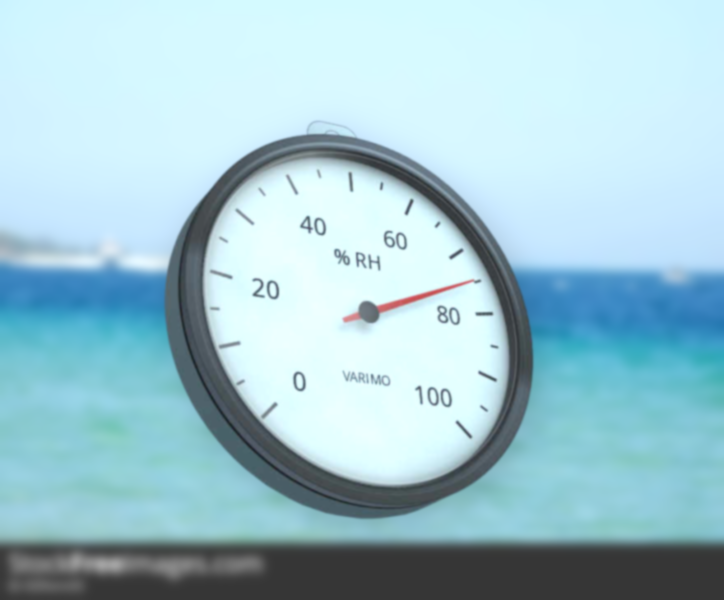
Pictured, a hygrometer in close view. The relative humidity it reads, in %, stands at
75 %
